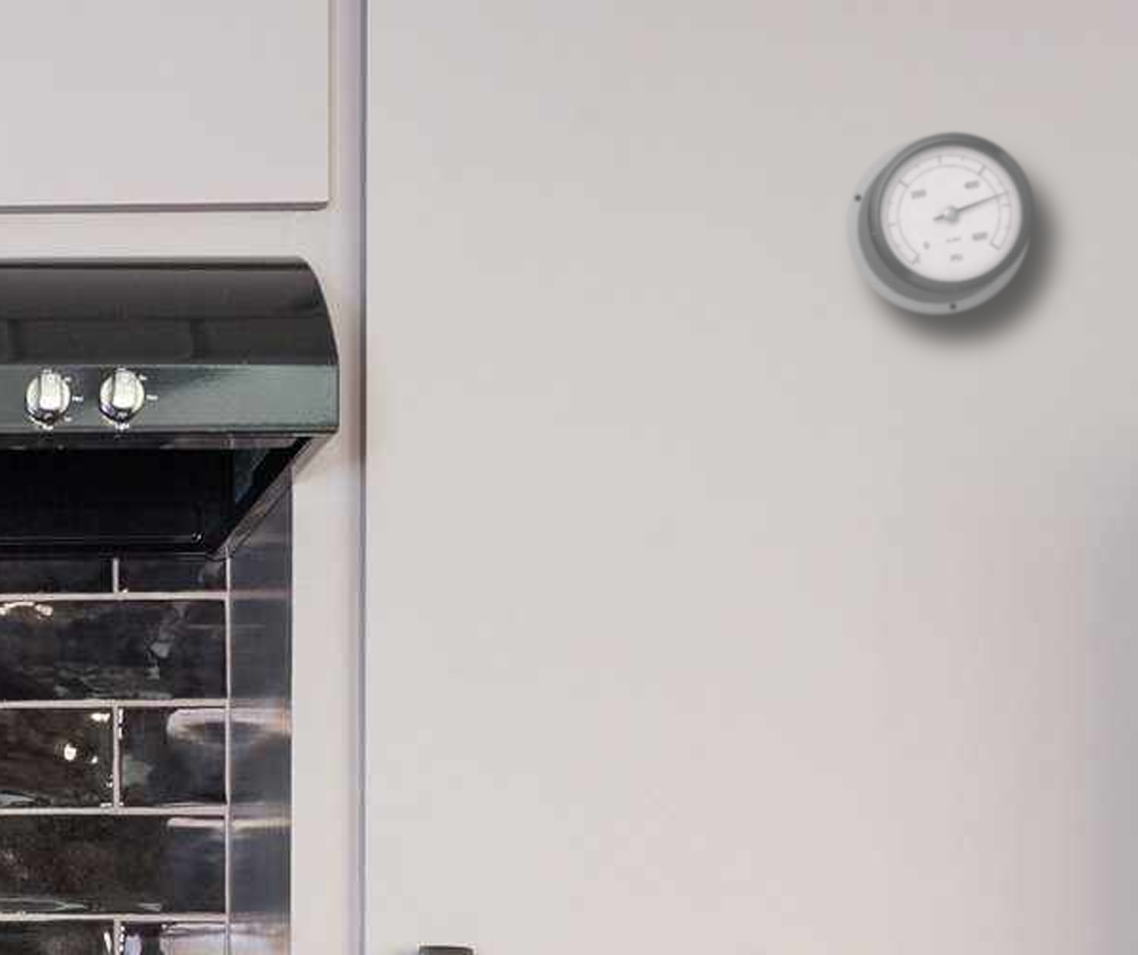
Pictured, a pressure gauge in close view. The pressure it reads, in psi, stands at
475 psi
